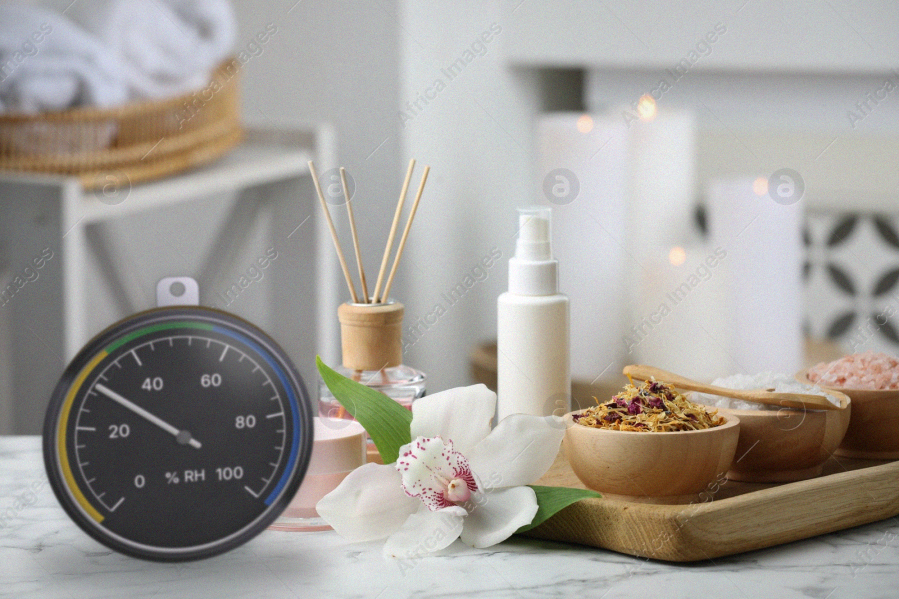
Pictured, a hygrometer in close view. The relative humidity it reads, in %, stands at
30 %
